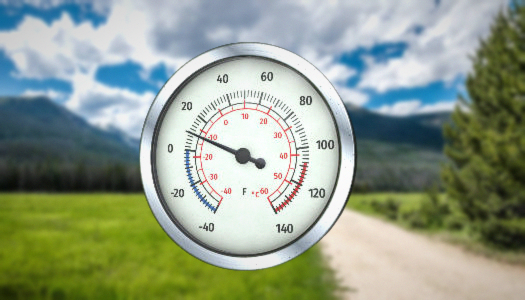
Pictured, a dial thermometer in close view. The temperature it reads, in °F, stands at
10 °F
